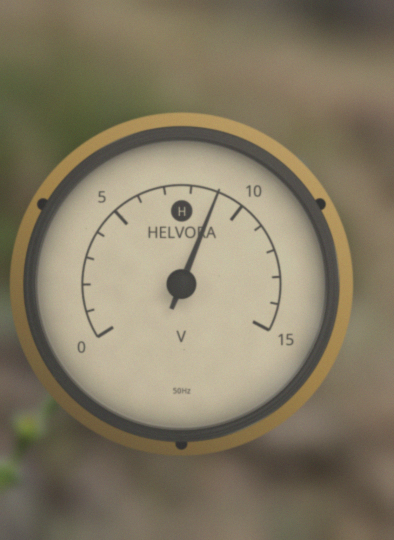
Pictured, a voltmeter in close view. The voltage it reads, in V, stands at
9 V
